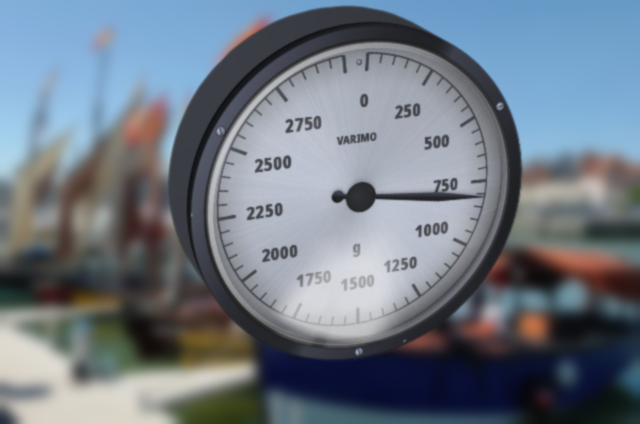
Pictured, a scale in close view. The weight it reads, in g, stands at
800 g
